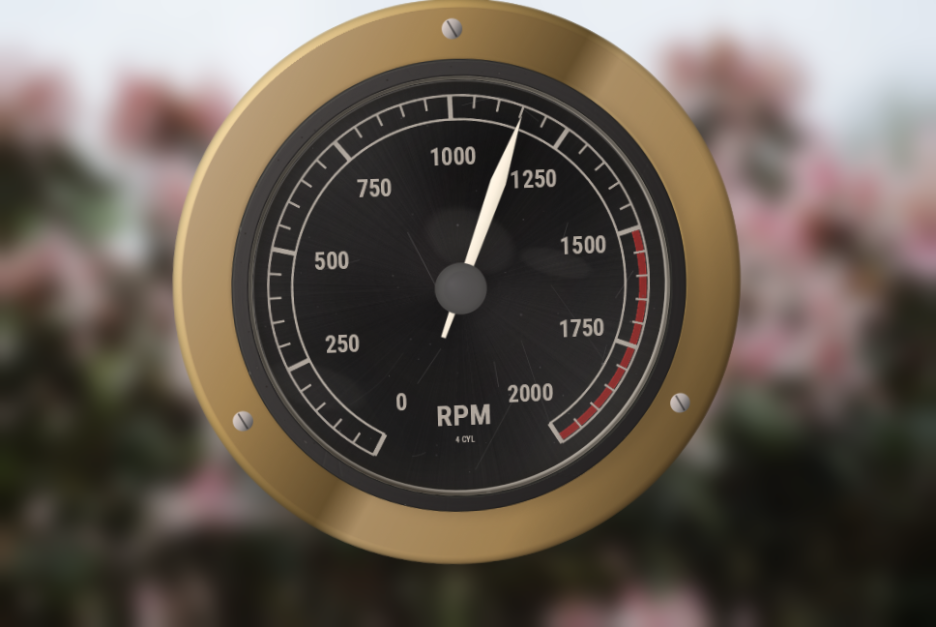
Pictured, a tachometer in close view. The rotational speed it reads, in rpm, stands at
1150 rpm
